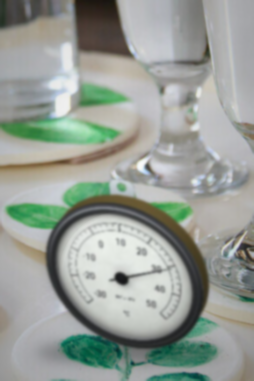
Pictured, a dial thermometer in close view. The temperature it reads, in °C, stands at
30 °C
